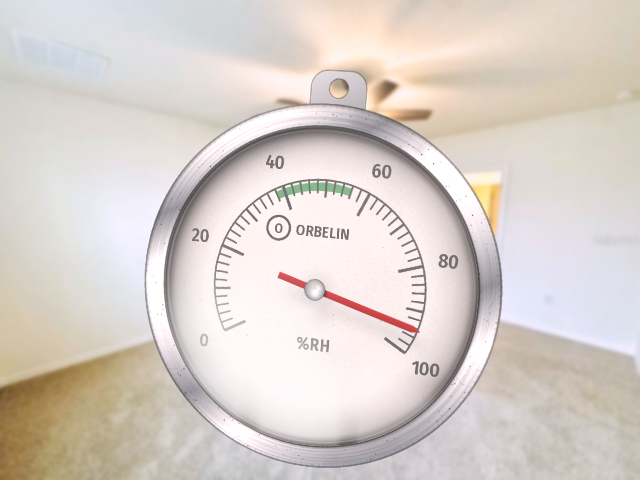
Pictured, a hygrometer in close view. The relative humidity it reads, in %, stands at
94 %
